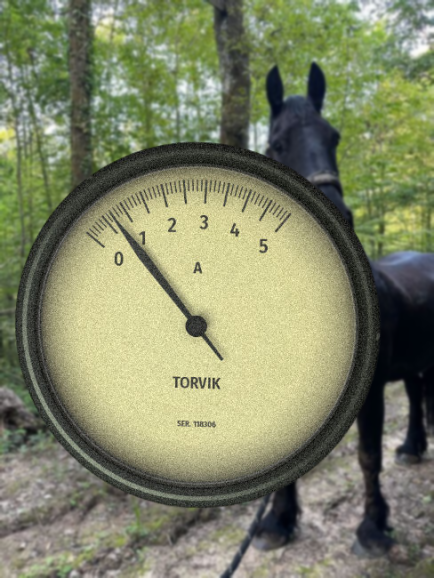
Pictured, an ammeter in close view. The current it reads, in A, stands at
0.7 A
